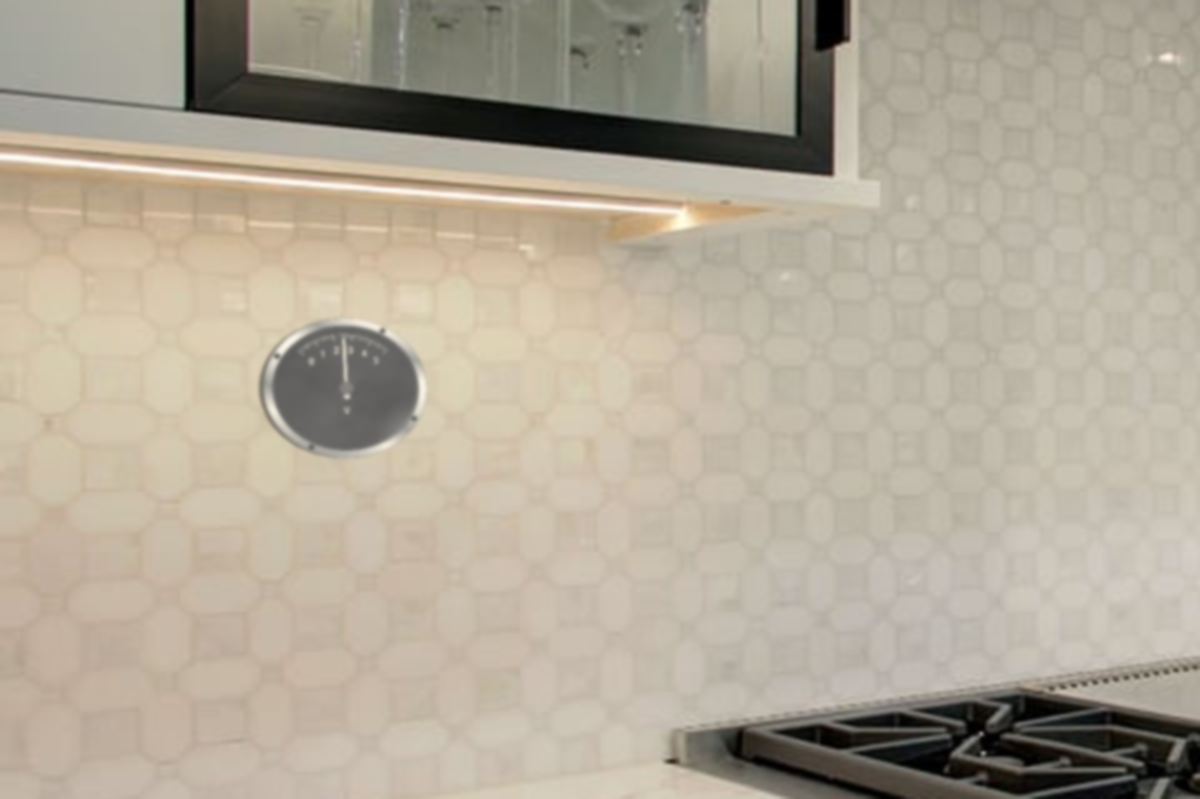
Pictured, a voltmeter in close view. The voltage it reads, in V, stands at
2.5 V
